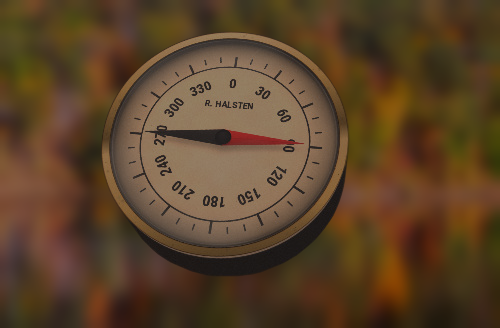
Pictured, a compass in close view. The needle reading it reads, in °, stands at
90 °
